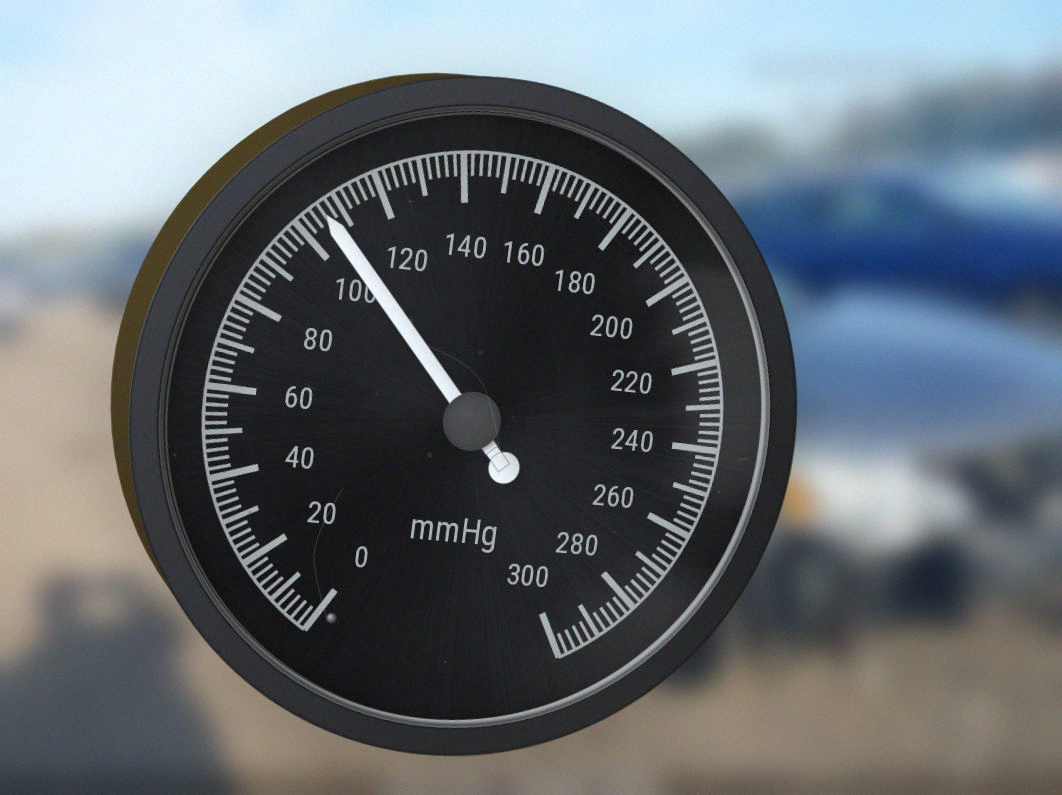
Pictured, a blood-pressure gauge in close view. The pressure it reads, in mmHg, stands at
106 mmHg
